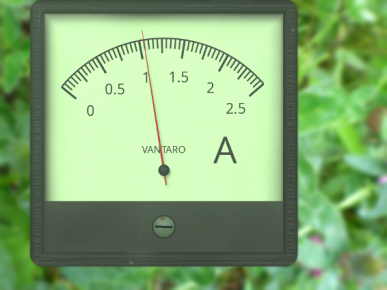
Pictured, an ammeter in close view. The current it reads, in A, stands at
1.05 A
